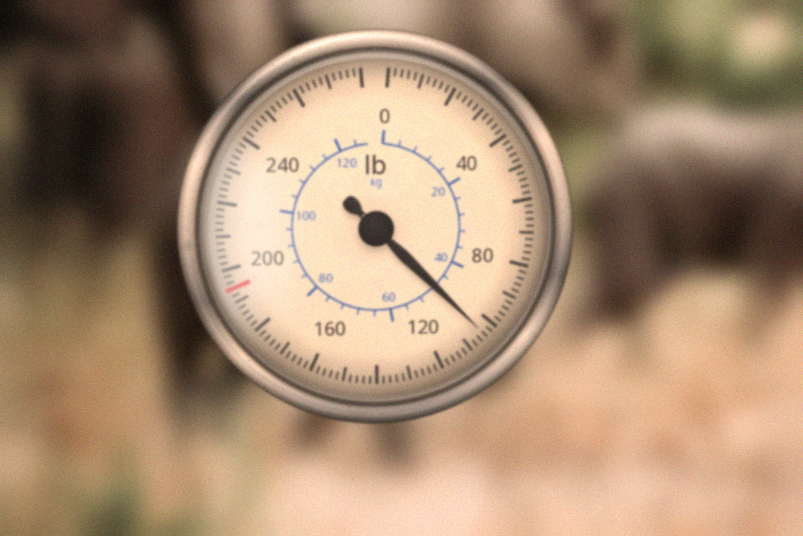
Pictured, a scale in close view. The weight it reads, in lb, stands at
104 lb
